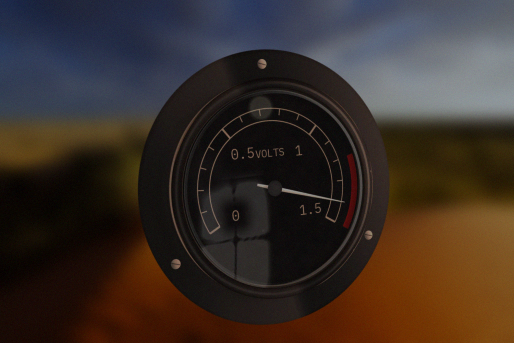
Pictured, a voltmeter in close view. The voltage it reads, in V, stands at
1.4 V
